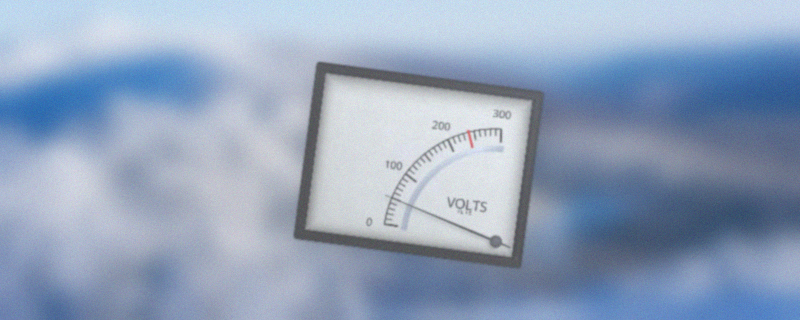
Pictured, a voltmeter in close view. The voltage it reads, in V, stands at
50 V
